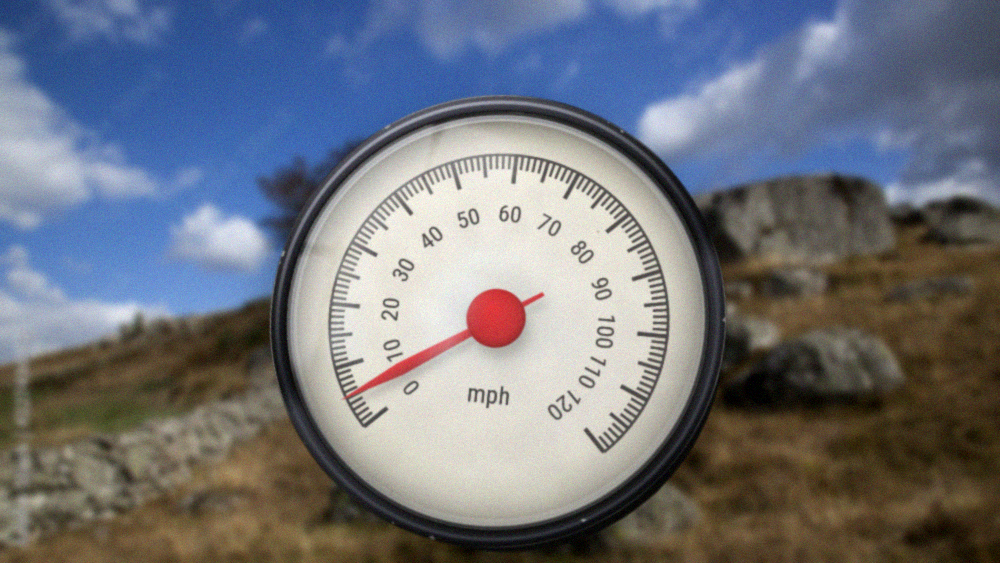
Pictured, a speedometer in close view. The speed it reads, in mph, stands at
5 mph
